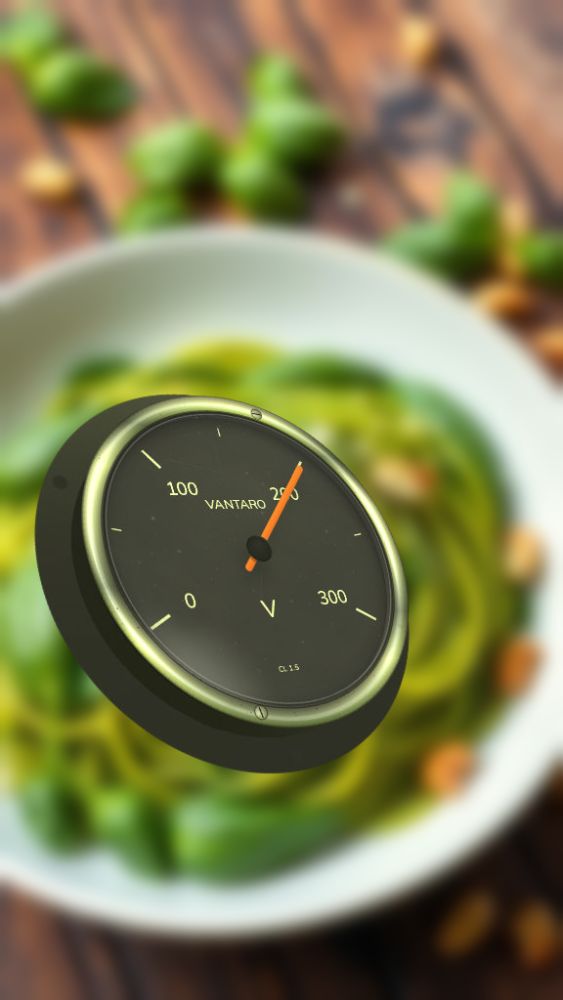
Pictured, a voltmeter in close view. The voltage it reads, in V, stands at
200 V
